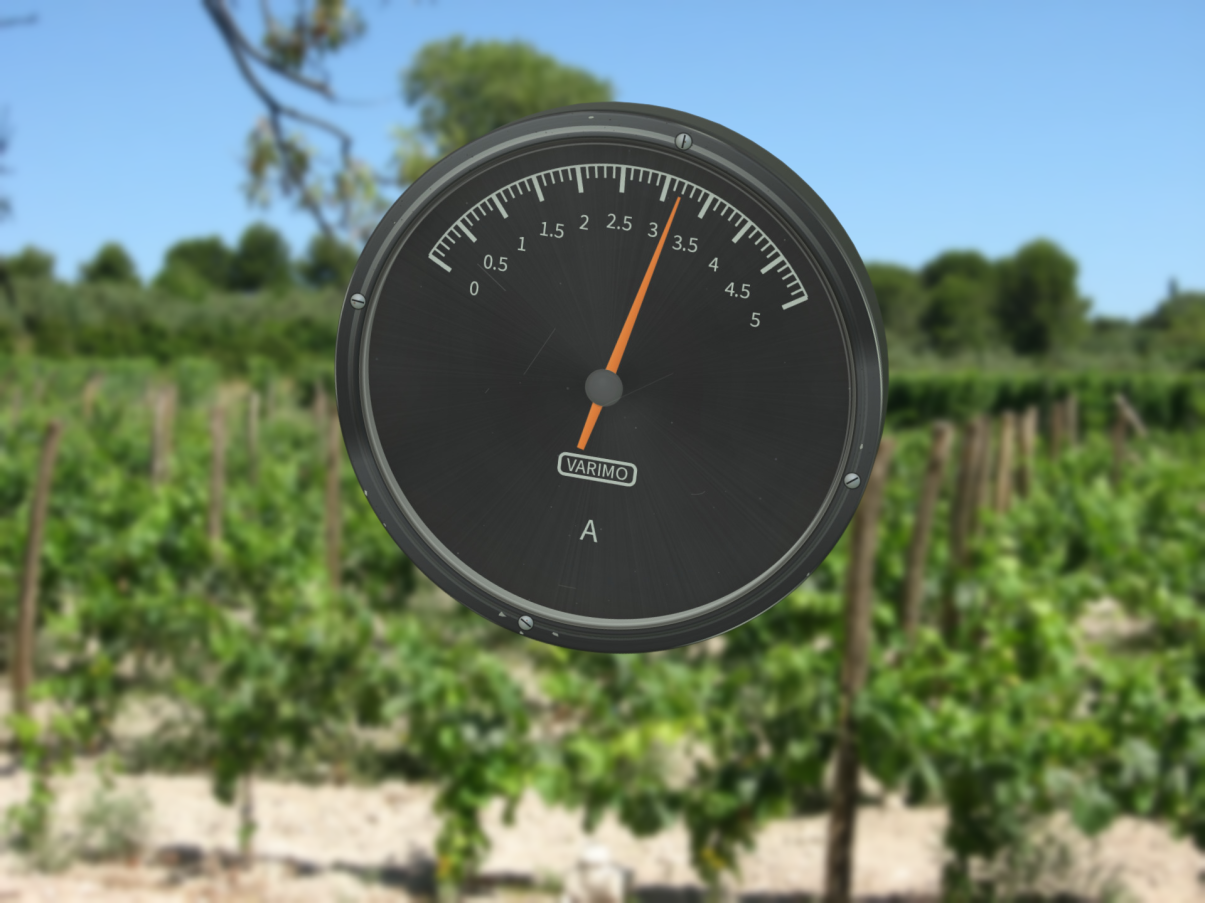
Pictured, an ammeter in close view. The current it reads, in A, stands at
3.2 A
